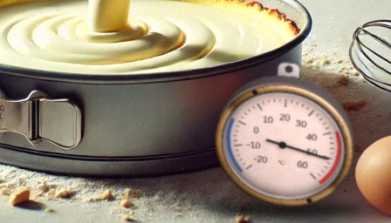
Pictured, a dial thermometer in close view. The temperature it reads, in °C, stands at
50 °C
